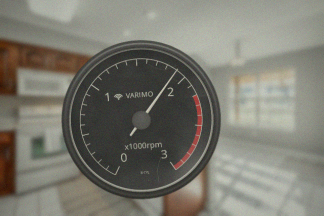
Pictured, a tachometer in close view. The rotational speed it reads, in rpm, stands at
1900 rpm
